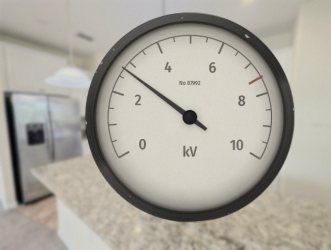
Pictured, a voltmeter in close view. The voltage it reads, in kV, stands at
2.75 kV
